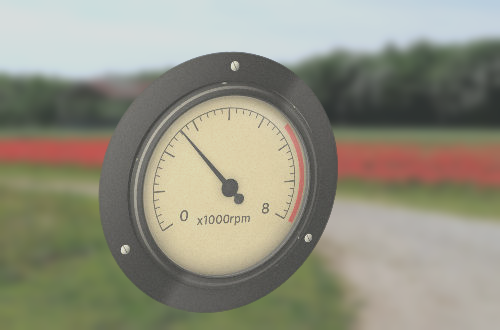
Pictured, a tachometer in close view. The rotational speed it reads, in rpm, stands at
2600 rpm
